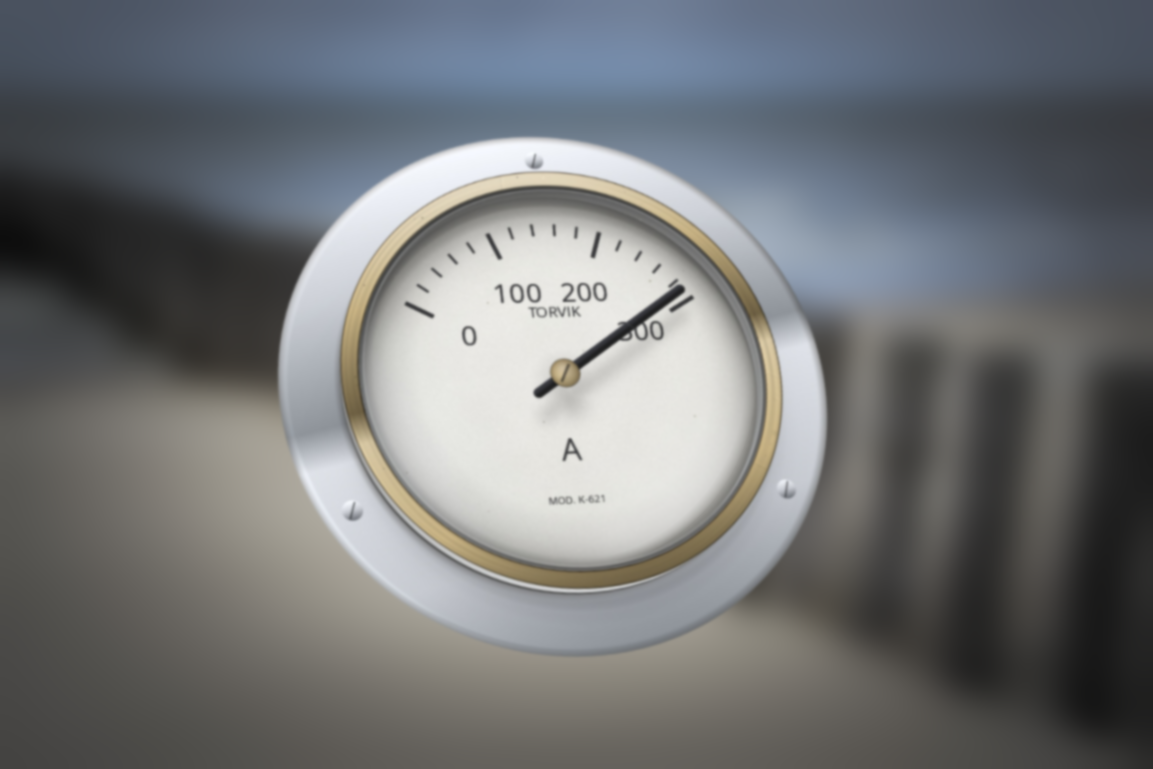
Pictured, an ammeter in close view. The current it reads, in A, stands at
290 A
